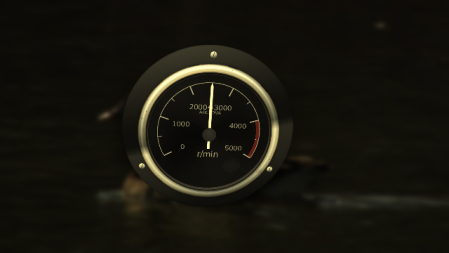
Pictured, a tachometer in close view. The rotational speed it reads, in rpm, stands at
2500 rpm
